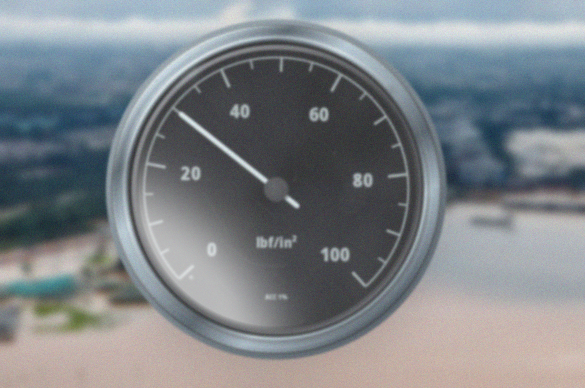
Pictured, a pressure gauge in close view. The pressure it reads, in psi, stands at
30 psi
